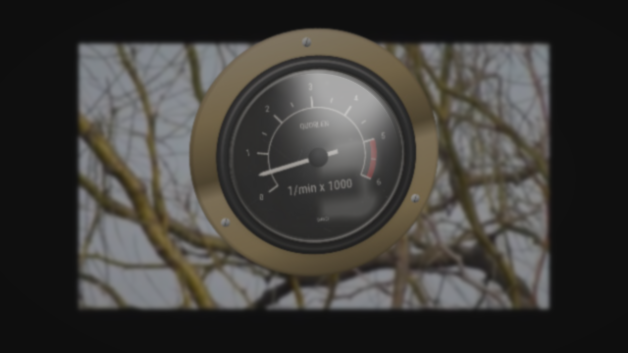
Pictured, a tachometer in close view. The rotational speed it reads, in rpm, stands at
500 rpm
